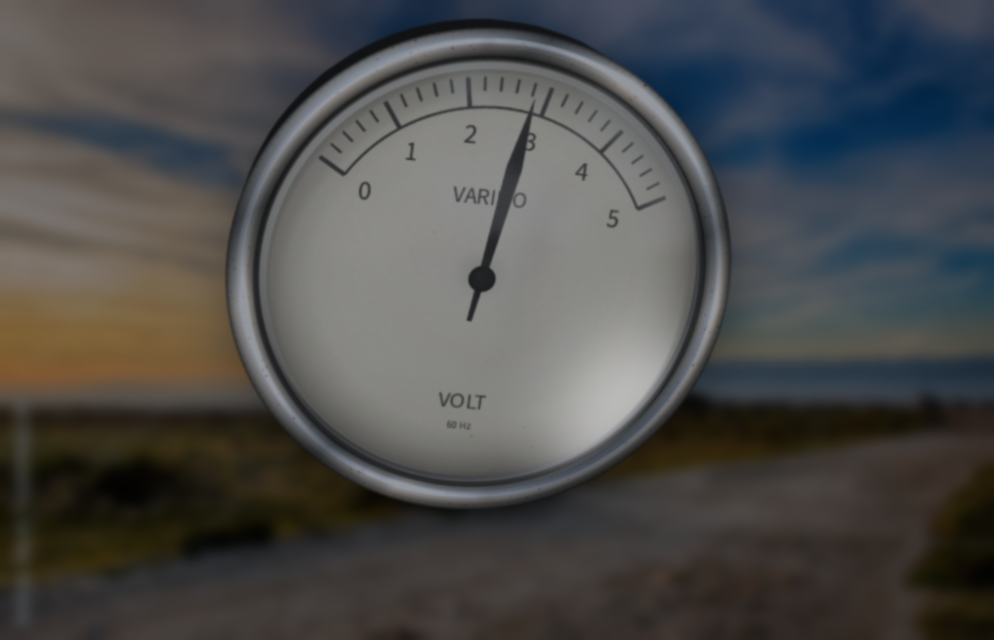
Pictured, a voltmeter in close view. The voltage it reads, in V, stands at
2.8 V
